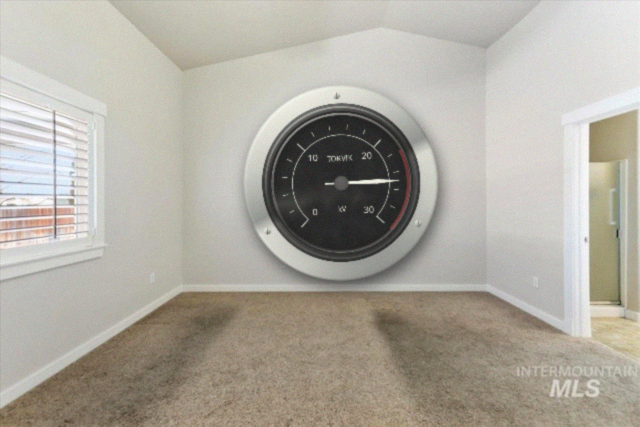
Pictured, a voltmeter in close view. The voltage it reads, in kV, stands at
25 kV
